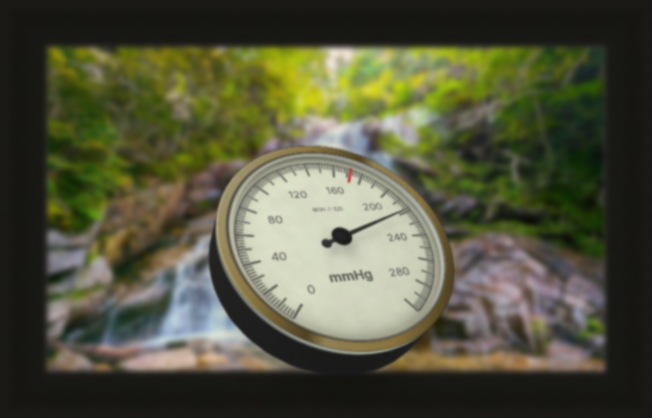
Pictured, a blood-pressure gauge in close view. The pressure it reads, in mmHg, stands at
220 mmHg
